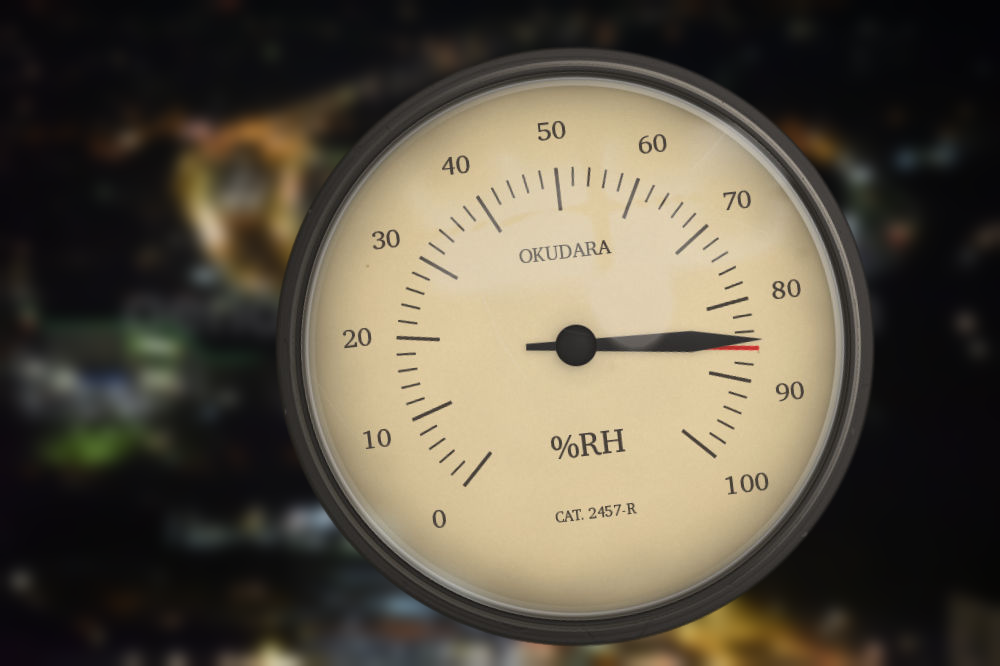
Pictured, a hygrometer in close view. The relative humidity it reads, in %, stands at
85 %
